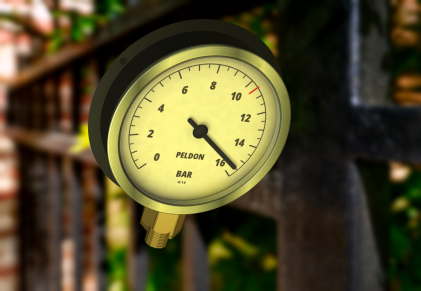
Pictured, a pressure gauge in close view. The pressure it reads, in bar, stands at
15.5 bar
